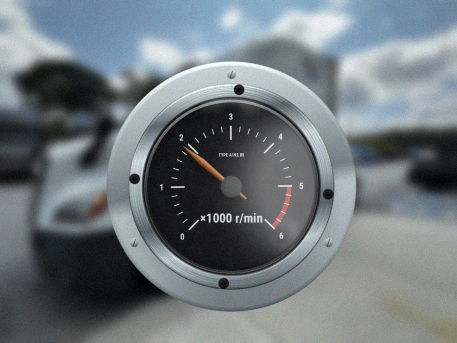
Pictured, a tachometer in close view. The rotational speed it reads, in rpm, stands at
1900 rpm
